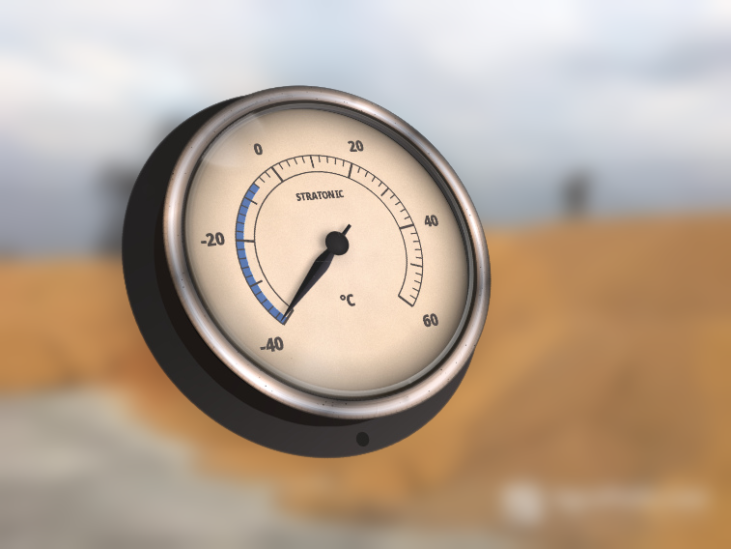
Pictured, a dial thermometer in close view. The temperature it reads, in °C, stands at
-39 °C
